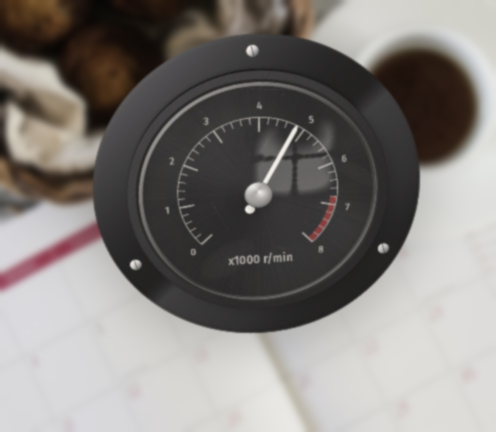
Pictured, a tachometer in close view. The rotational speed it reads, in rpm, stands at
4800 rpm
